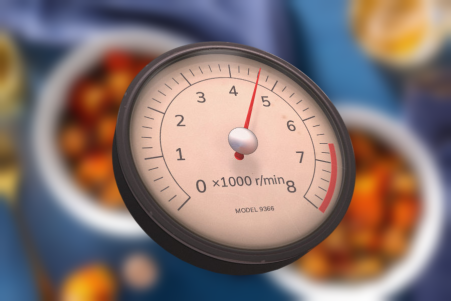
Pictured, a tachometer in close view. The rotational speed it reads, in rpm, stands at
4600 rpm
